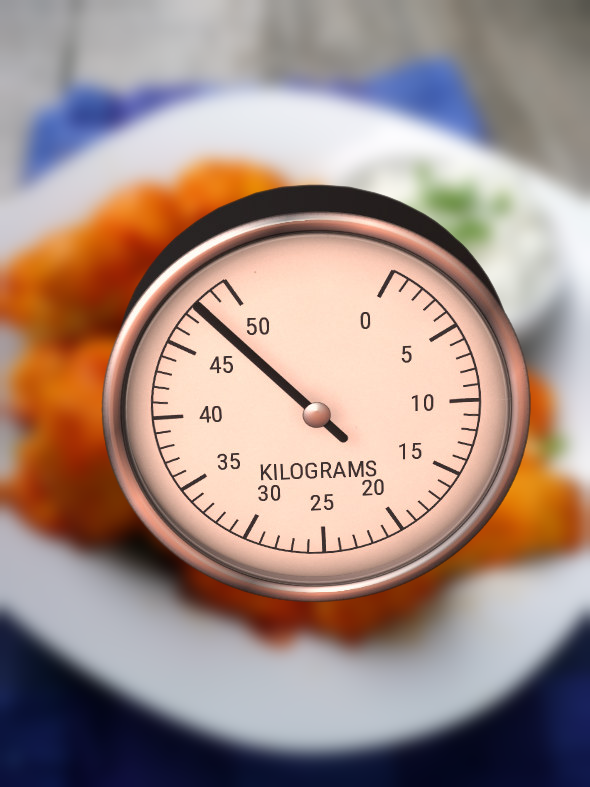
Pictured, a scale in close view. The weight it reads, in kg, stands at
48 kg
